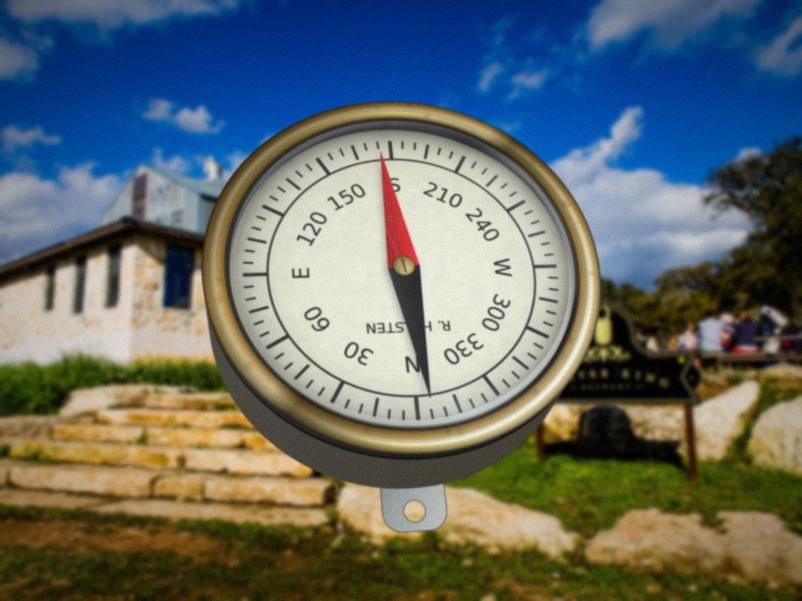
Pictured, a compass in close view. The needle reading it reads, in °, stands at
175 °
